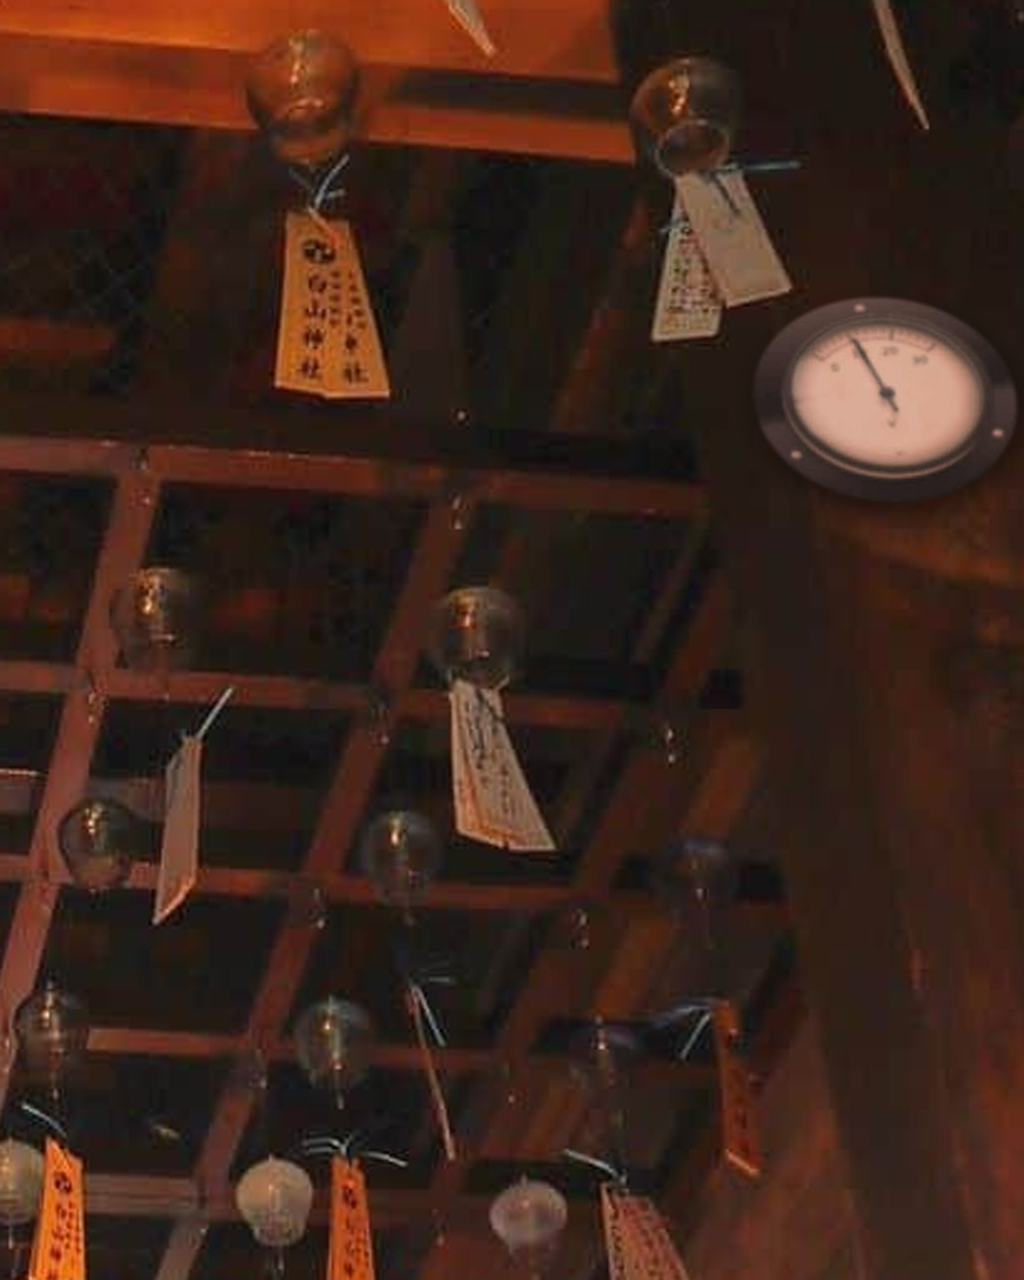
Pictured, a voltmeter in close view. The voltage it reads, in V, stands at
10 V
